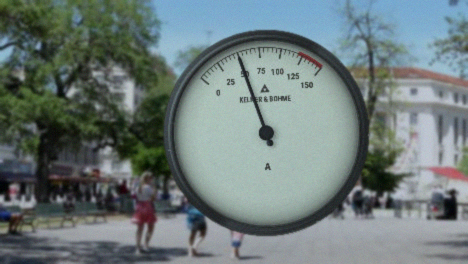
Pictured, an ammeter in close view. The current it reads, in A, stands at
50 A
